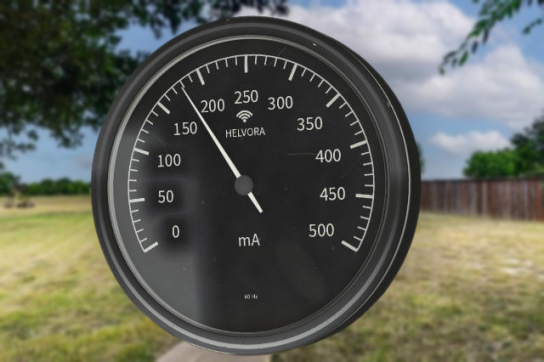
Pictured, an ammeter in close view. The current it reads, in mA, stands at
180 mA
